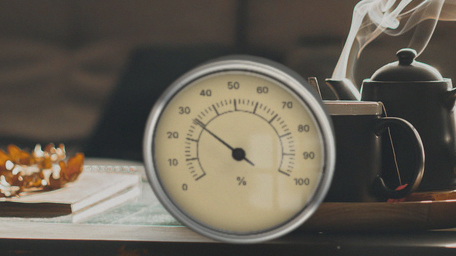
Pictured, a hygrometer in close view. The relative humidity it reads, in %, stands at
30 %
